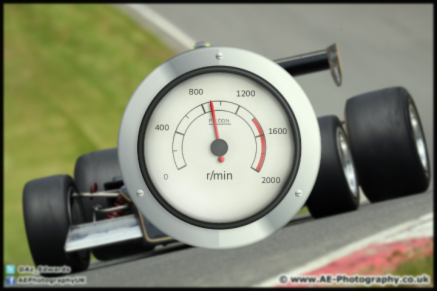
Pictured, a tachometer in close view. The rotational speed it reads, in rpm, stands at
900 rpm
